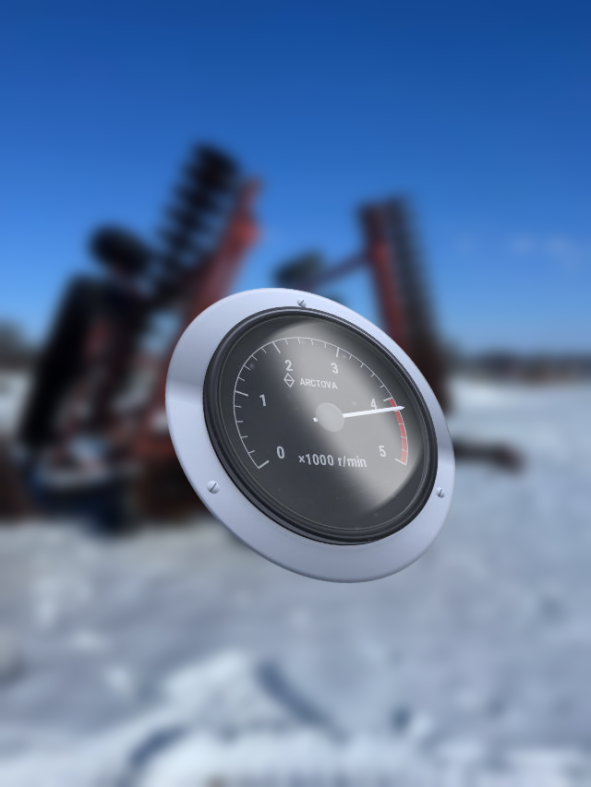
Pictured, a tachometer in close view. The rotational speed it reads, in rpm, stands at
4200 rpm
